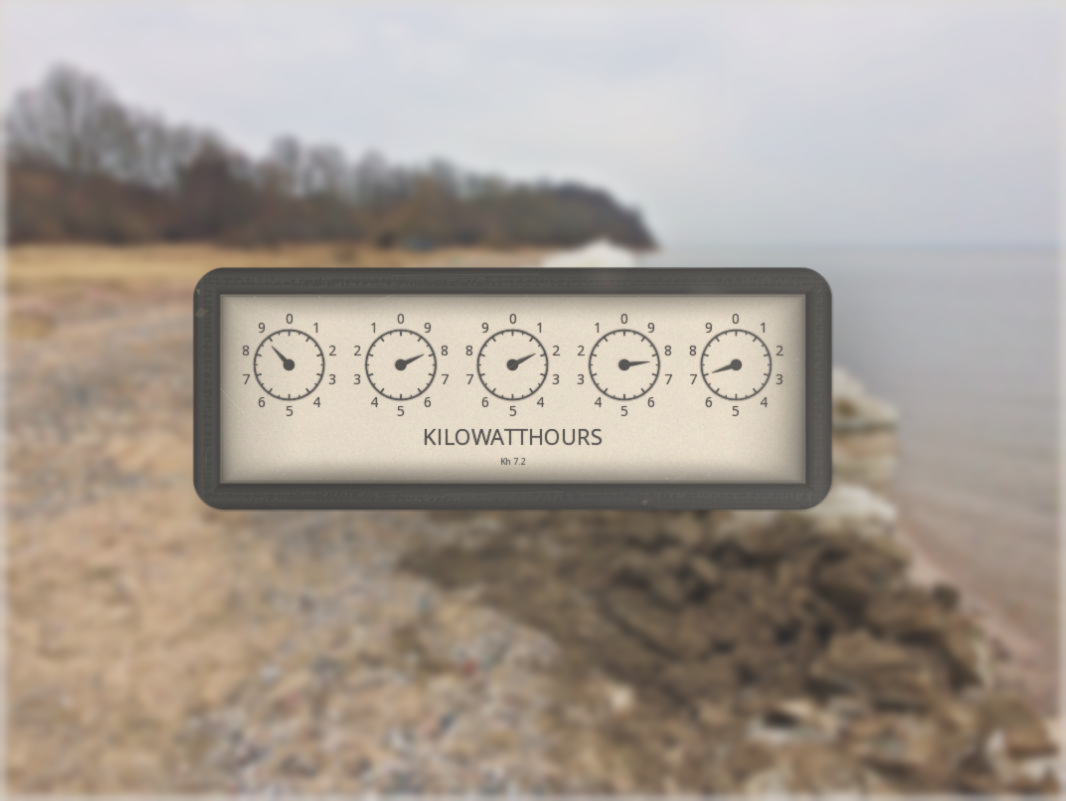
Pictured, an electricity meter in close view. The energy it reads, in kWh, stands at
88177 kWh
